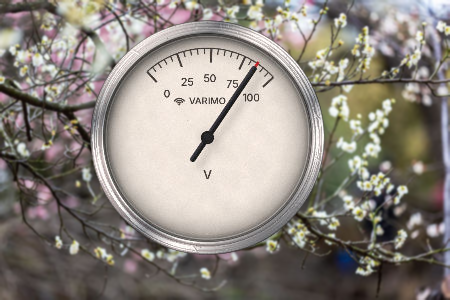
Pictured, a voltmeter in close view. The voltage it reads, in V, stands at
85 V
